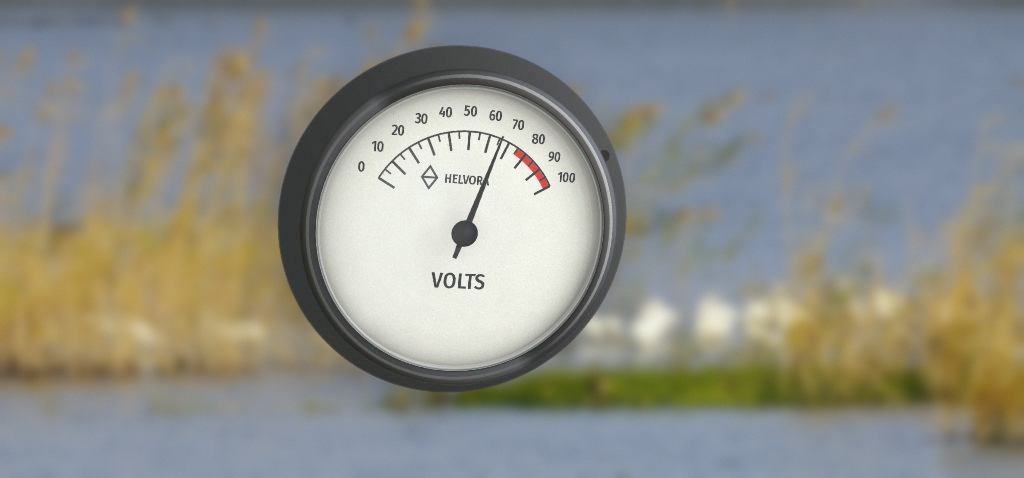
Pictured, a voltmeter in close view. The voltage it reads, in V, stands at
65 V
